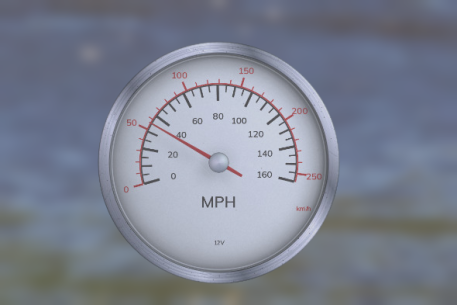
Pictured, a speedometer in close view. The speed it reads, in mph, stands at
35 mph
